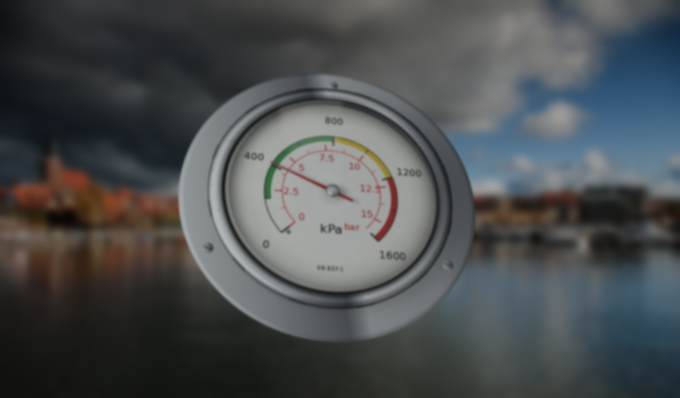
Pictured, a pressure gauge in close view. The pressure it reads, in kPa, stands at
400 kPa
